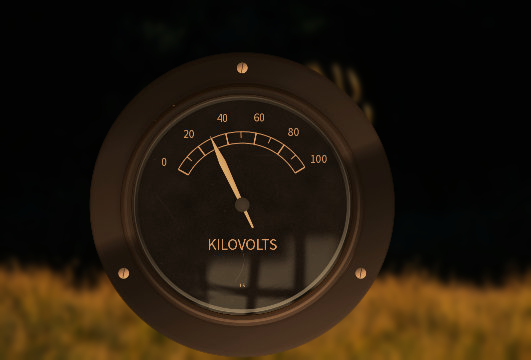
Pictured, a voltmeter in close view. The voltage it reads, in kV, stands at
30 kV
